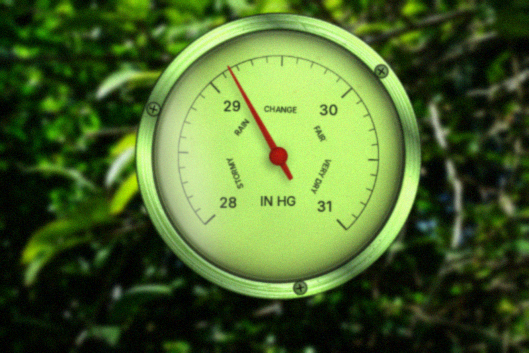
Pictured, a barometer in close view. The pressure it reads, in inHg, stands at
29.15 inHg
